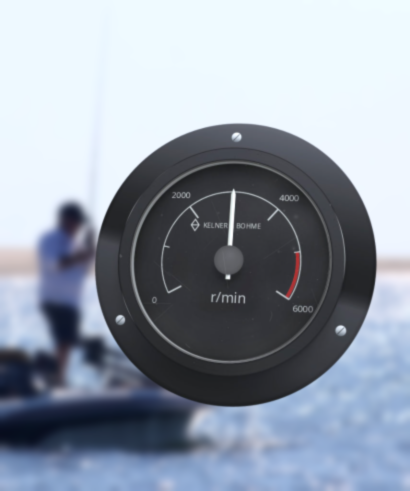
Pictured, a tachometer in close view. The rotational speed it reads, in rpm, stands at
3000 rpm
